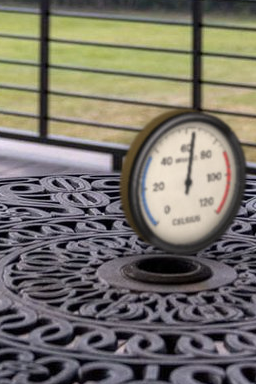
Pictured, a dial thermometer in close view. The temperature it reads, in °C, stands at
64 °C
